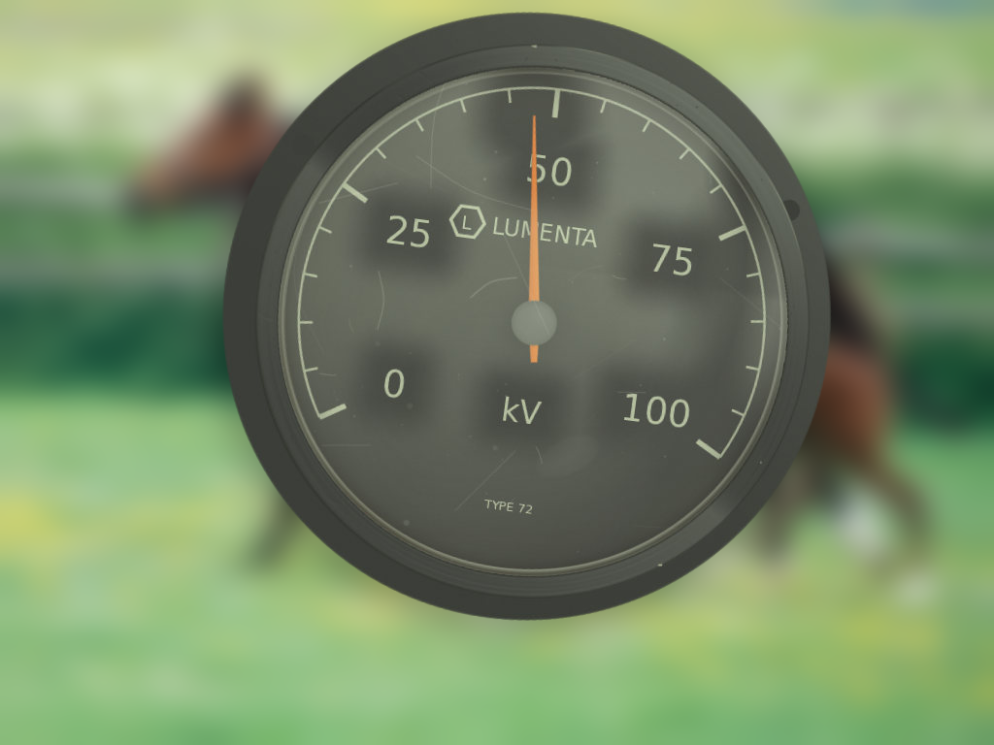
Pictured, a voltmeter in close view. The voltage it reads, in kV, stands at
47.5 kV
